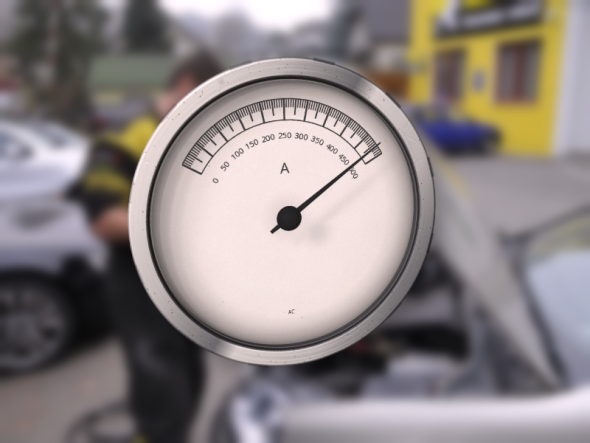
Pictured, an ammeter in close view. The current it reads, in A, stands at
475 A
